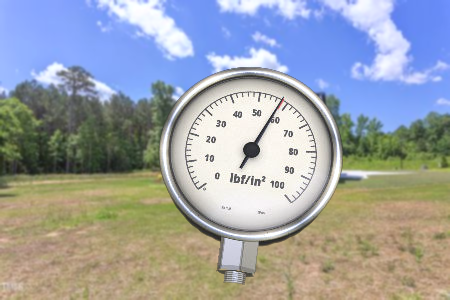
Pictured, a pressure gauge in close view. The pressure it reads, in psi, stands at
58 psi
